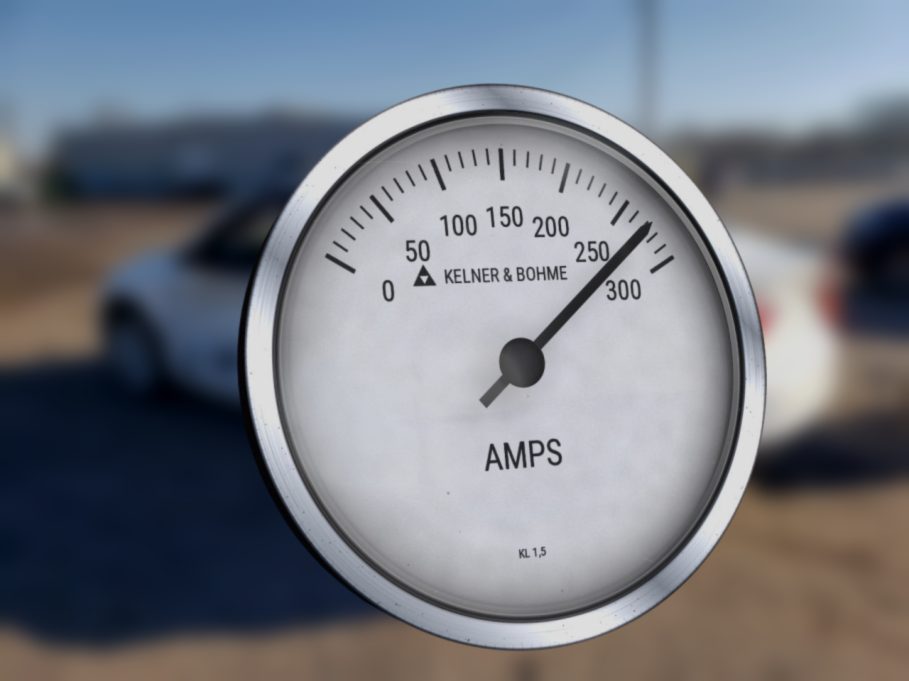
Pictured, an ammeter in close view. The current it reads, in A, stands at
270 A
